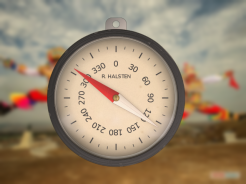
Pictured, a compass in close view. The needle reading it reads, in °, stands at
305 °
